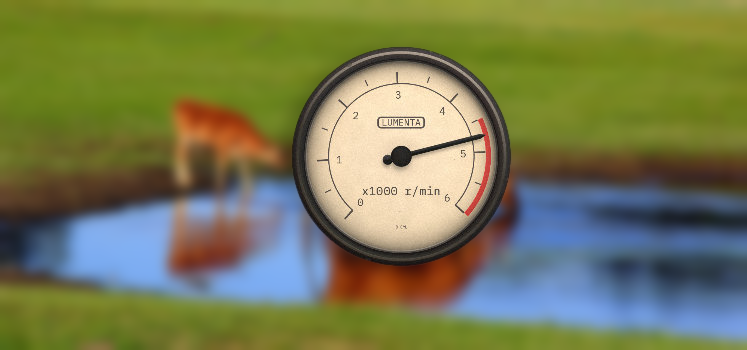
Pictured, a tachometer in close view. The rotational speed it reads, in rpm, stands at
4750 rpm
